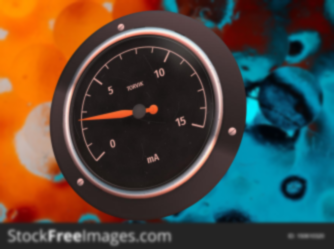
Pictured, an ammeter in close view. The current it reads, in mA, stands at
2.5 mA
